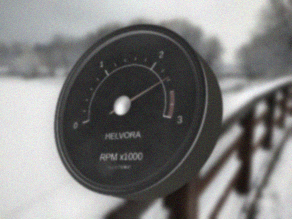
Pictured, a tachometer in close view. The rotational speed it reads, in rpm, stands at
2400 rpm
